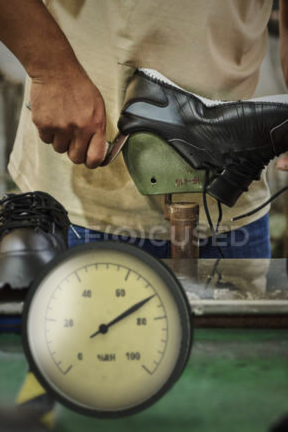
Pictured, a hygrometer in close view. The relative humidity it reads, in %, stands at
72 %
